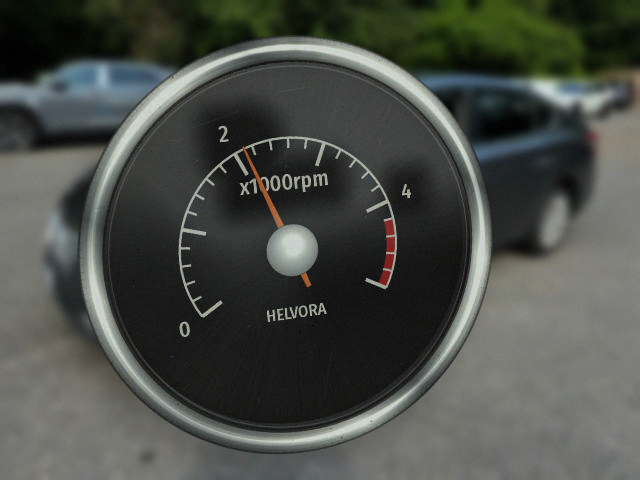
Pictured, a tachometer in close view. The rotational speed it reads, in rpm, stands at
2100 rpm
